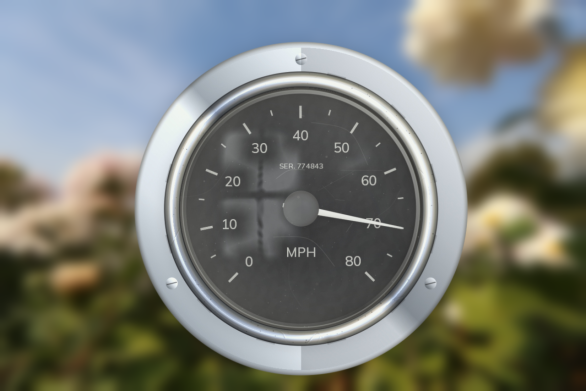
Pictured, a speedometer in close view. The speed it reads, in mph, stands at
70 mph
